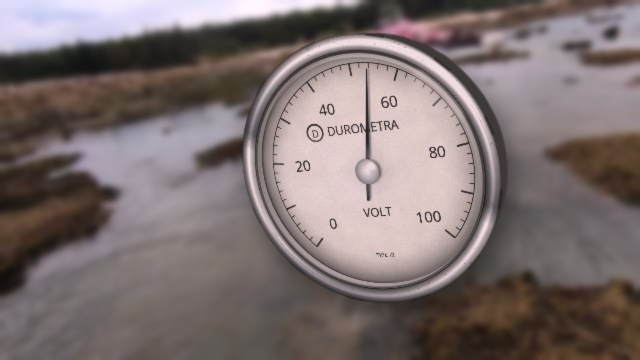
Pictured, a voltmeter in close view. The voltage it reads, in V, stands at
54 V
